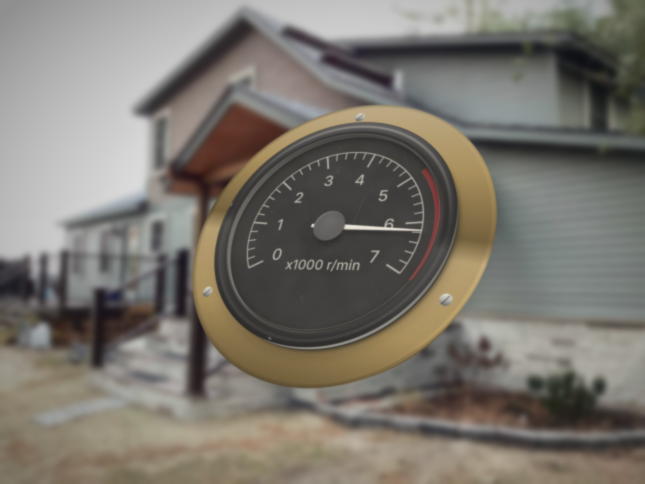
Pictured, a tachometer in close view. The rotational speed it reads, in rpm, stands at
6200 rpm
